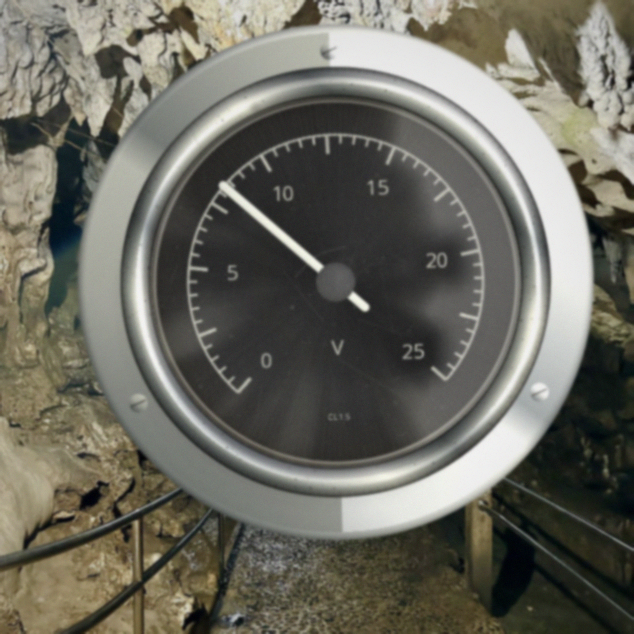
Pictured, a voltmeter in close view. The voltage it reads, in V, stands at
8.25 V
